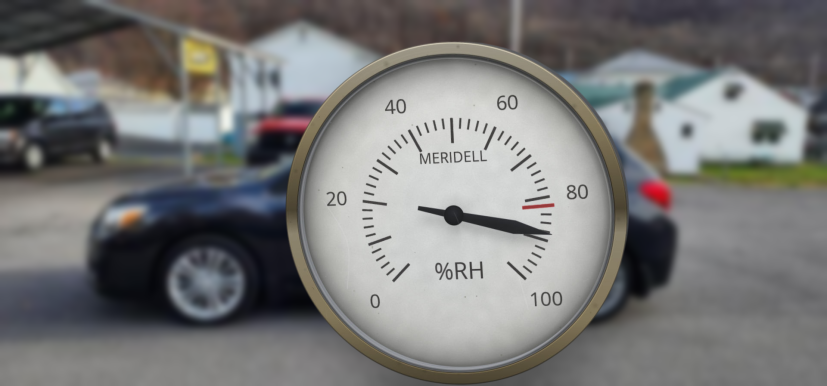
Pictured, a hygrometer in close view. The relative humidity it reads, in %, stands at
88 %
